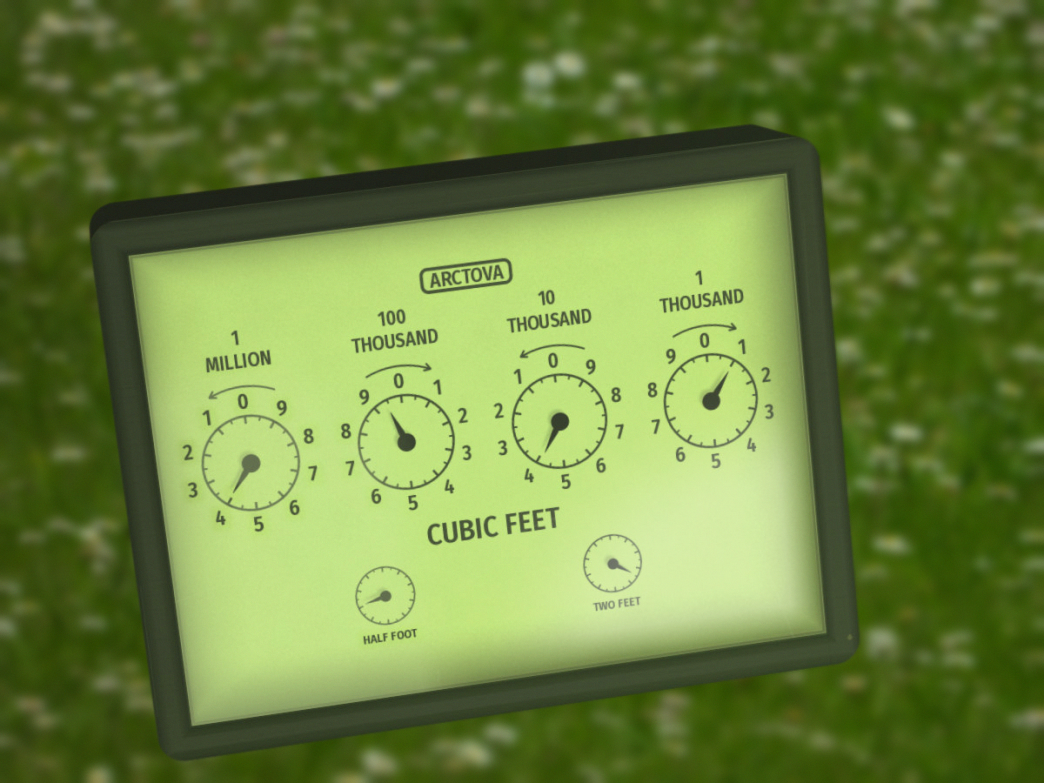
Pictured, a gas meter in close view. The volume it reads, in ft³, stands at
394100 ft³
